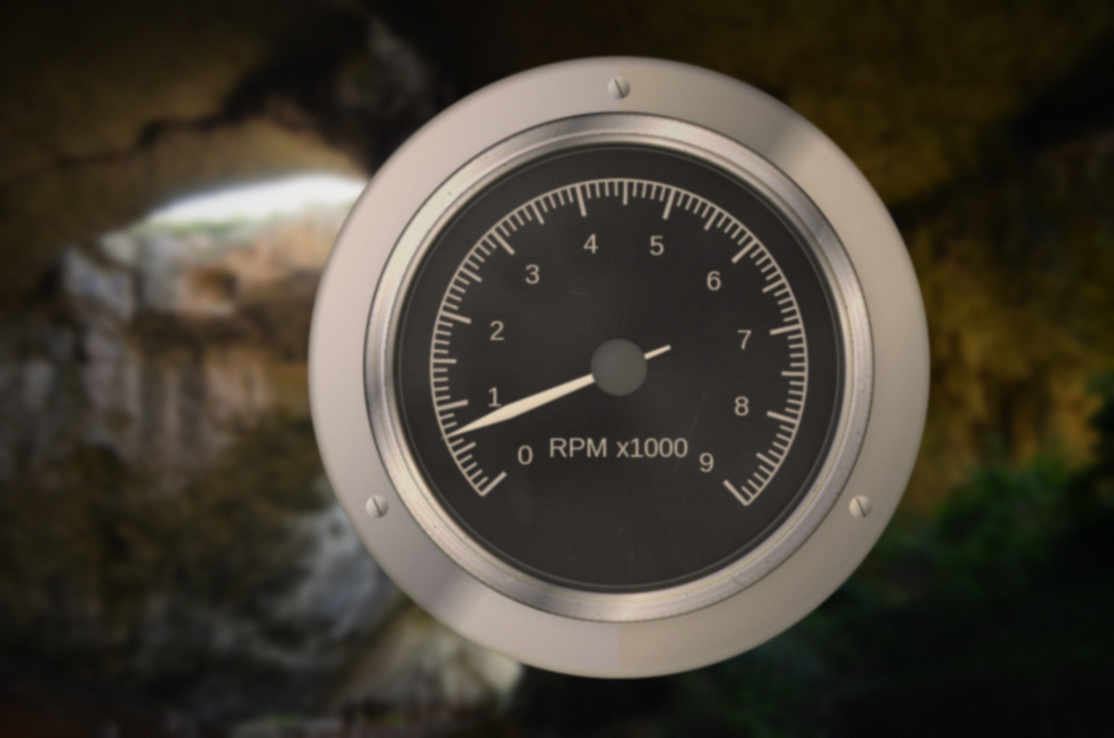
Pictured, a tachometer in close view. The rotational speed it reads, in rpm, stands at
700 rpm
